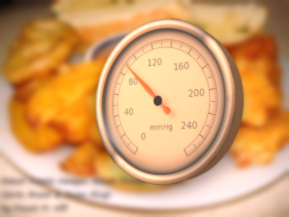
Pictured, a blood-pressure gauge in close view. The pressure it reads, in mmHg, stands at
90 mmHg
